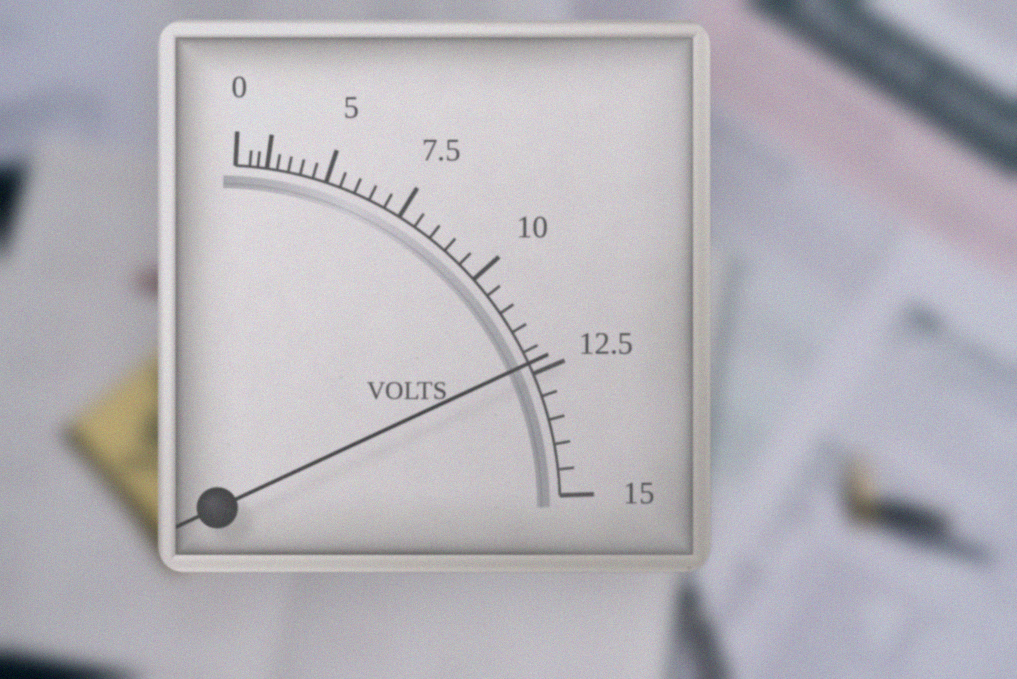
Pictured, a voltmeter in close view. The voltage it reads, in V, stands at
12.25 V
